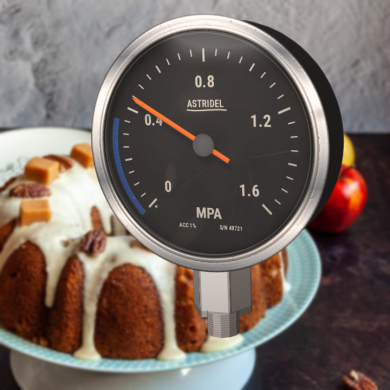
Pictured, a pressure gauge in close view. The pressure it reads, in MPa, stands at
0.45 MPa
